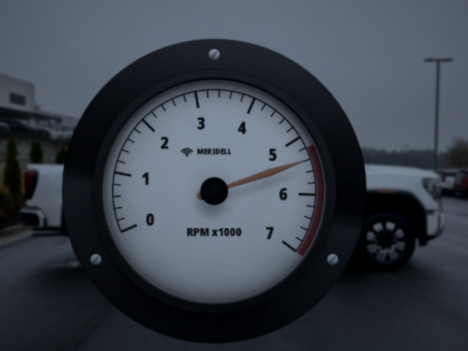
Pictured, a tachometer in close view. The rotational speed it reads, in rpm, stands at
5400 rpm
